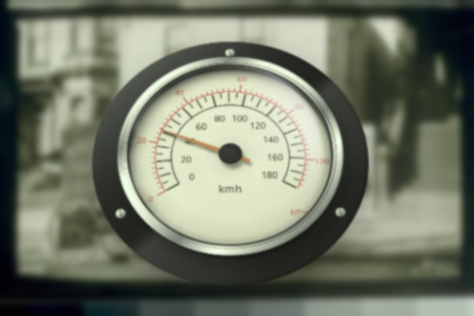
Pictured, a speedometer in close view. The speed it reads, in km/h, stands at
40 km/h
